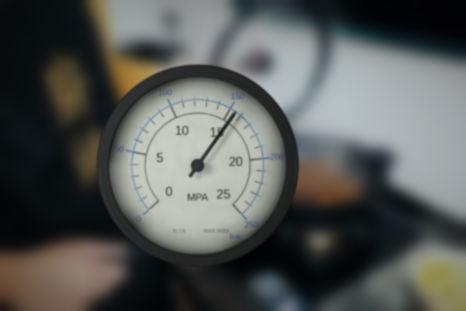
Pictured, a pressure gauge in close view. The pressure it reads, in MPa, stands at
15.5 MPa
